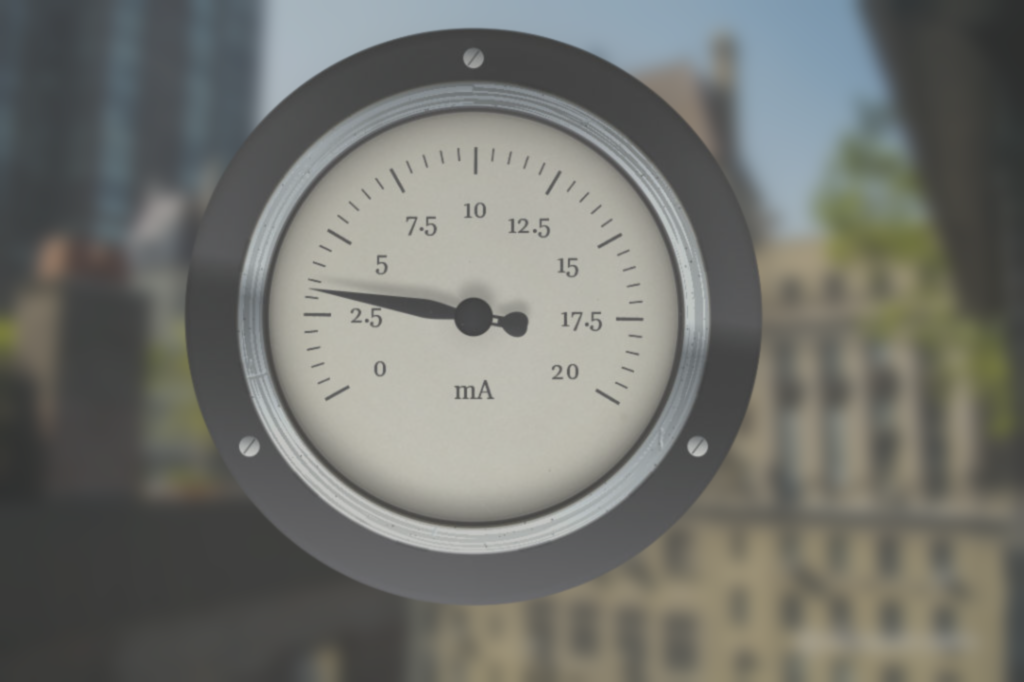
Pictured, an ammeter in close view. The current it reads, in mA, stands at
3.25 mA
